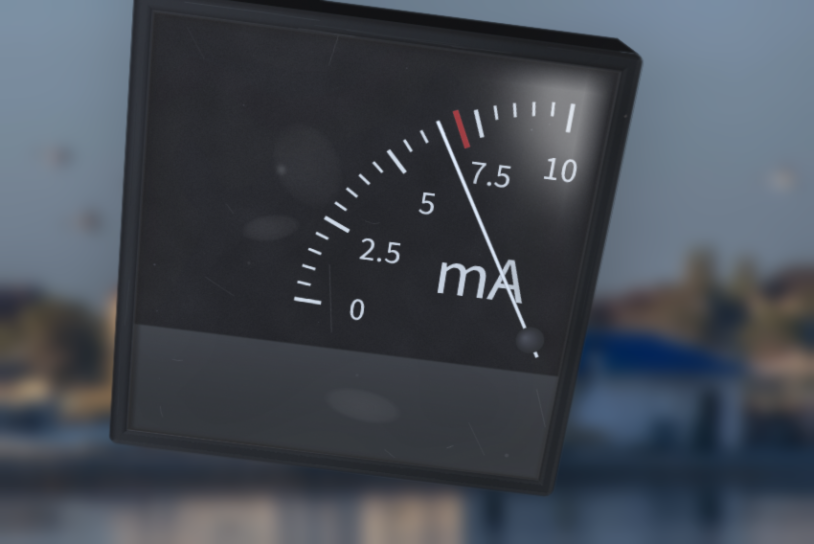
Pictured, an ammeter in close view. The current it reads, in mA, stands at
6.5 mA
